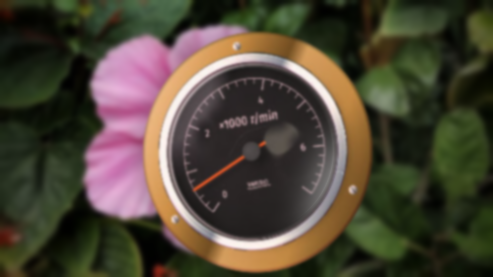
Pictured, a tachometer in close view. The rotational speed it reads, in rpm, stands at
600 rpm
